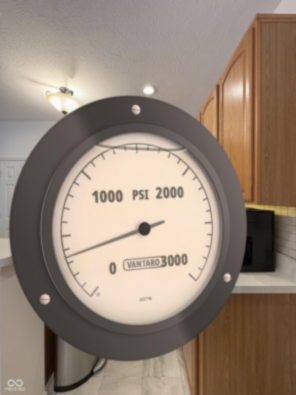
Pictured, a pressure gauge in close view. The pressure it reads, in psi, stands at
350 psi
